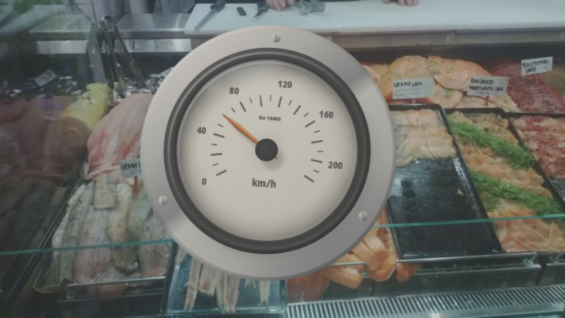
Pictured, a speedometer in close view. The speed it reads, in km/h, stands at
60 km/h
